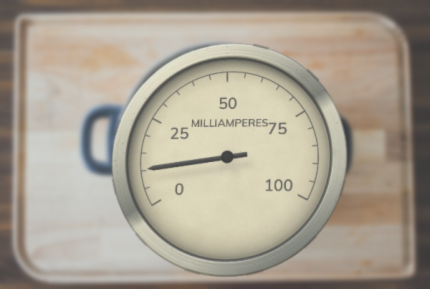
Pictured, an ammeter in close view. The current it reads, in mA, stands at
10 mA
